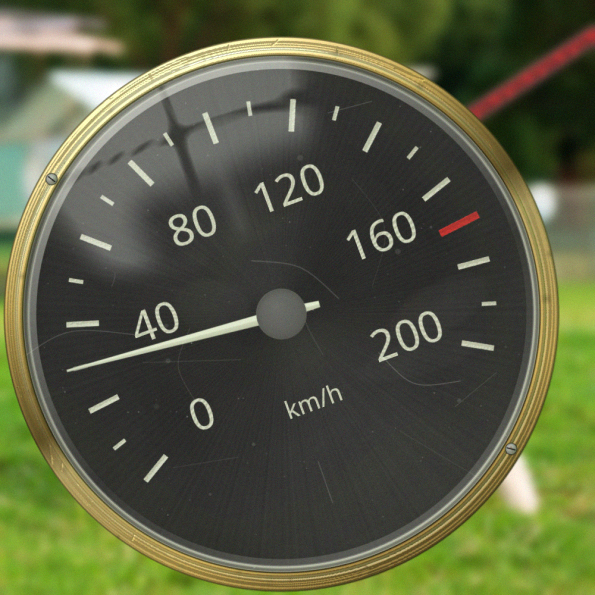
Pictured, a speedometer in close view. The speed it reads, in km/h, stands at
30 km/h
